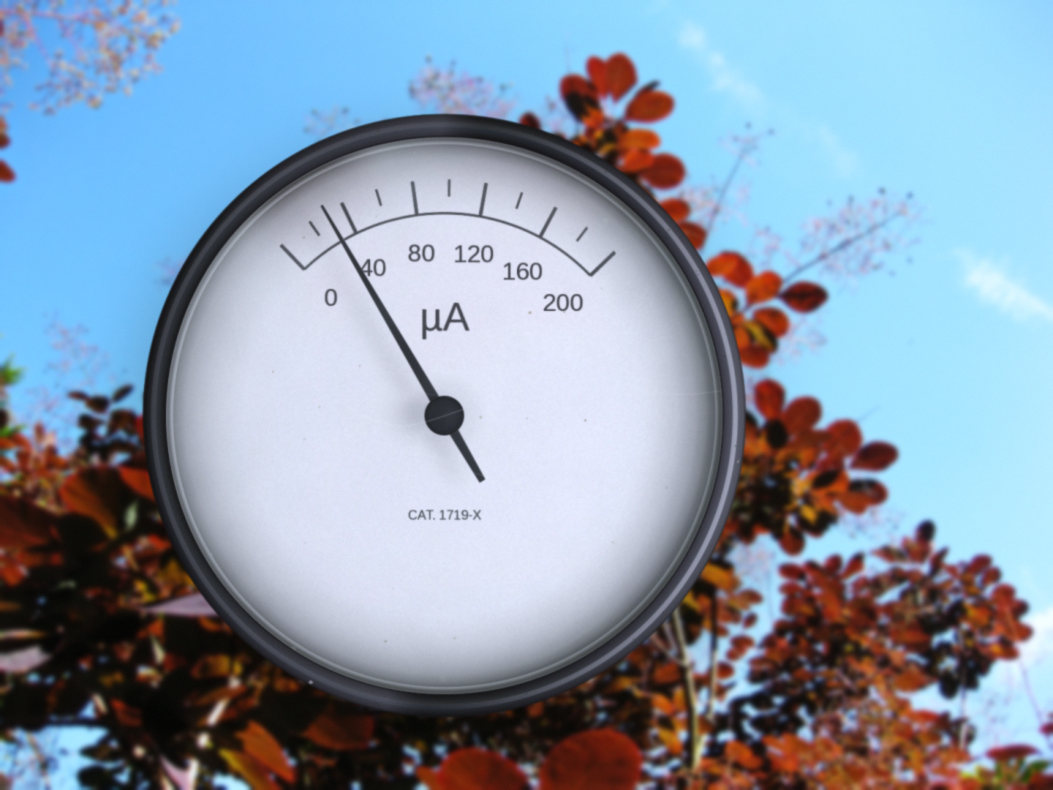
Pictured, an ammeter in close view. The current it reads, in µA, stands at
30 µA
